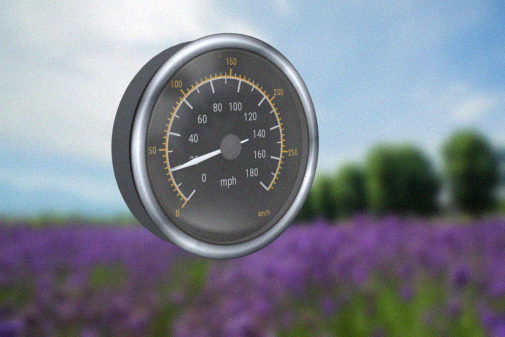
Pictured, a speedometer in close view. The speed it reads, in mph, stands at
20 mph
